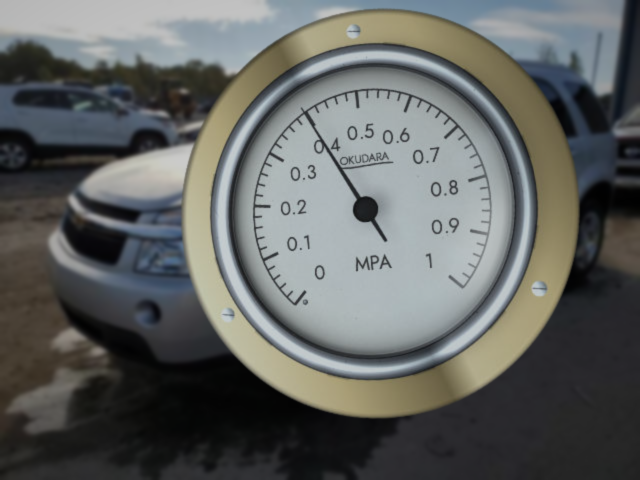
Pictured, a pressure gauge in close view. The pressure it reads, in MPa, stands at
0.4 MPa
